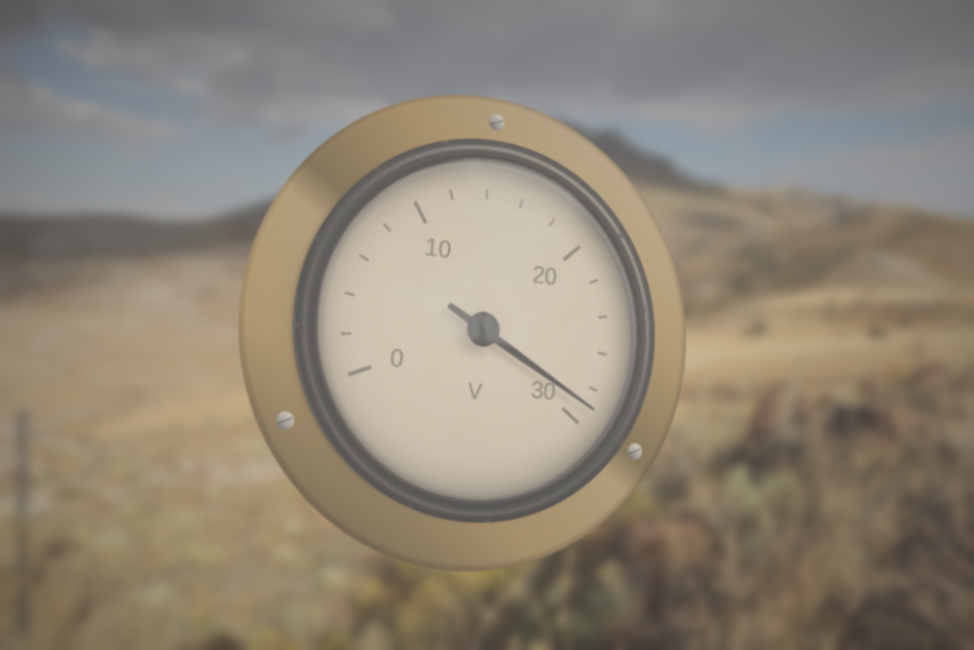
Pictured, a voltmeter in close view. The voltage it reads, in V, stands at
29 V
